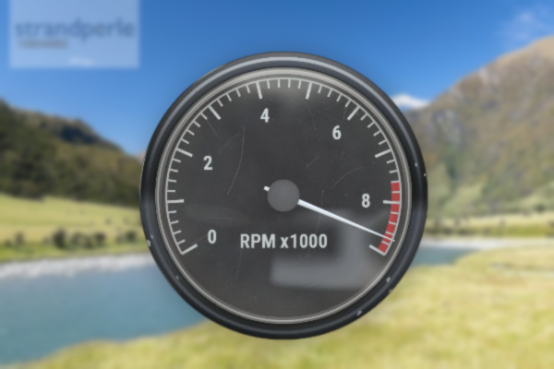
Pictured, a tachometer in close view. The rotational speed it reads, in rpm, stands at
8700 rpm
